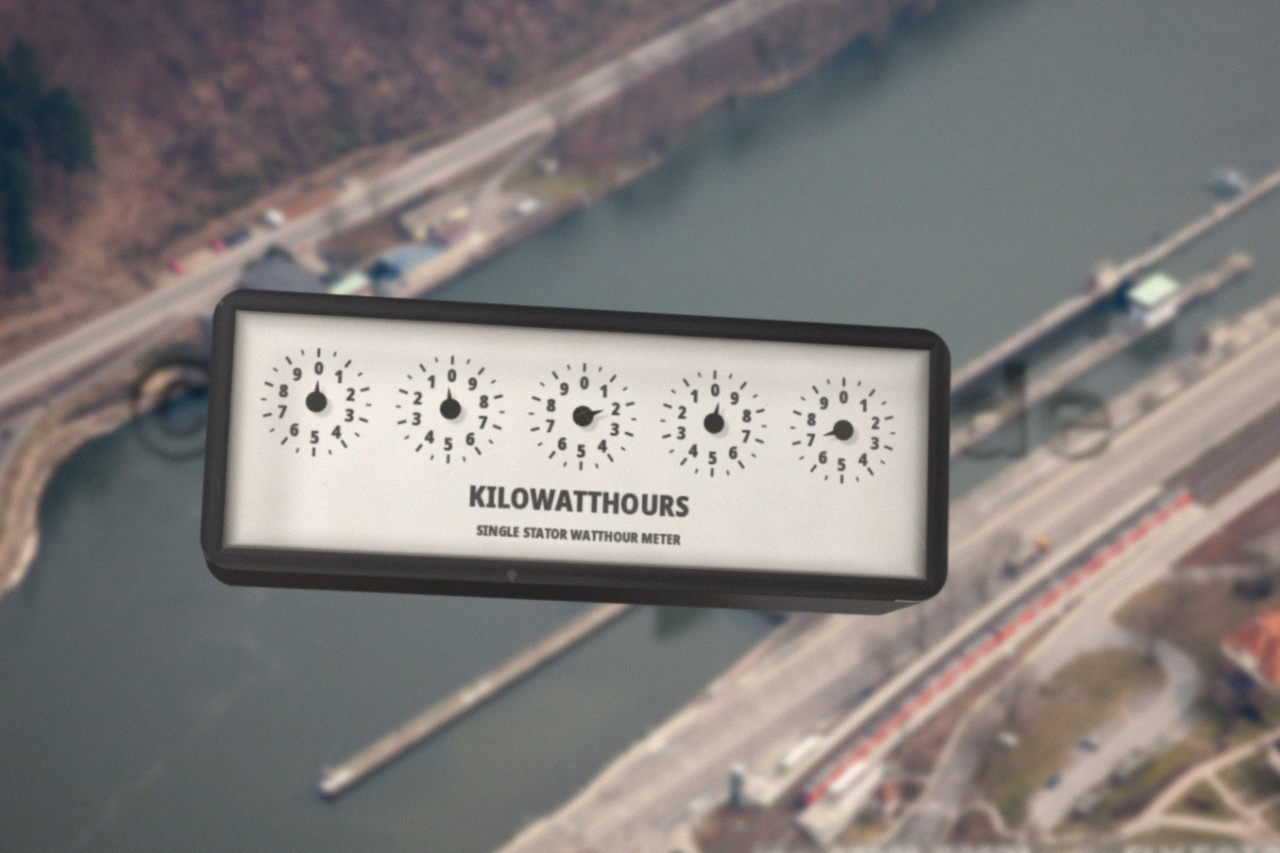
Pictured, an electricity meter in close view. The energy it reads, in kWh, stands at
197 kWh
